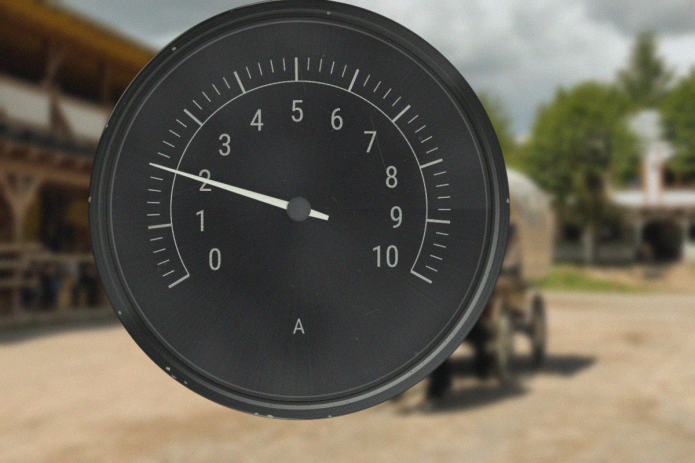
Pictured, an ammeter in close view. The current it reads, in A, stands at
2 A
